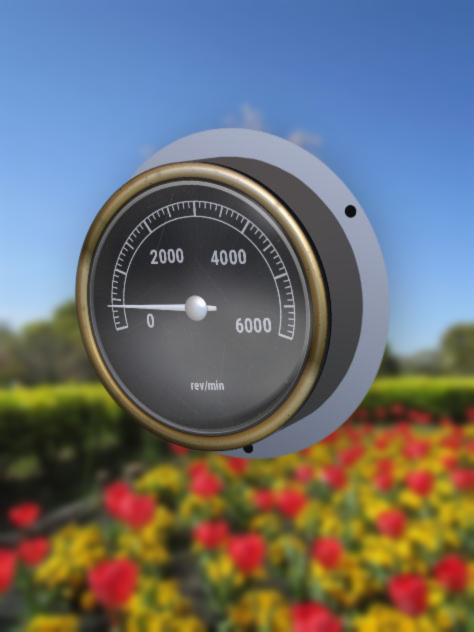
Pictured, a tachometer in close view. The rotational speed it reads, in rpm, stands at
400 rpm
